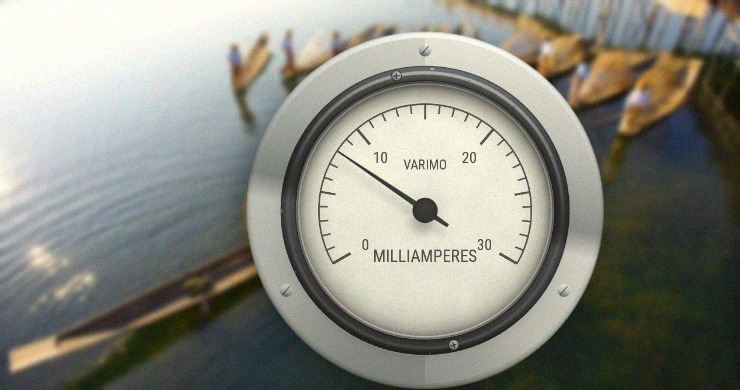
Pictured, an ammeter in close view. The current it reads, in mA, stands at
8 mA
